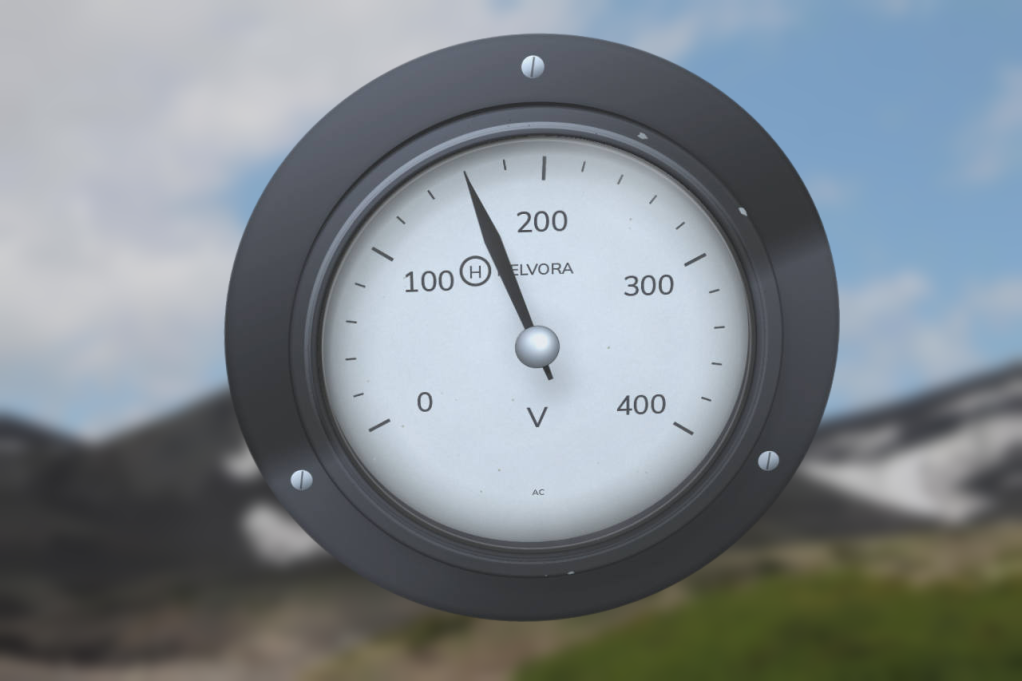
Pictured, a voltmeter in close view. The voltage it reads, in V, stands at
160 V
